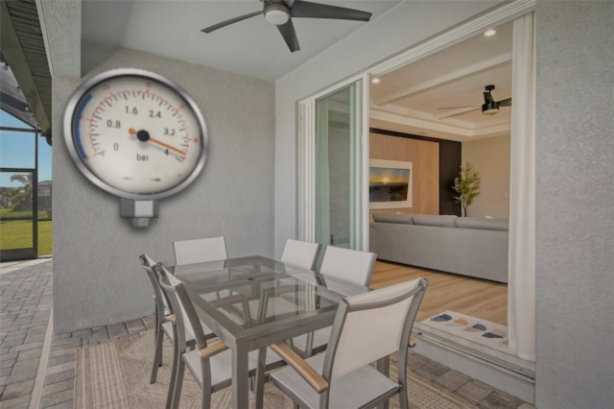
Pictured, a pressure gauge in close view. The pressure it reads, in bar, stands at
3.8 bar
